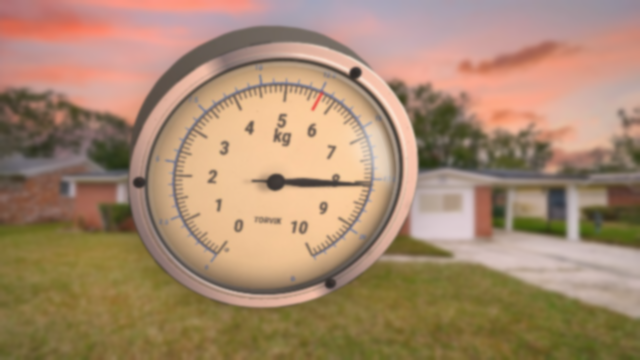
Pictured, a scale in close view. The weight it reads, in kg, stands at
8 kg
